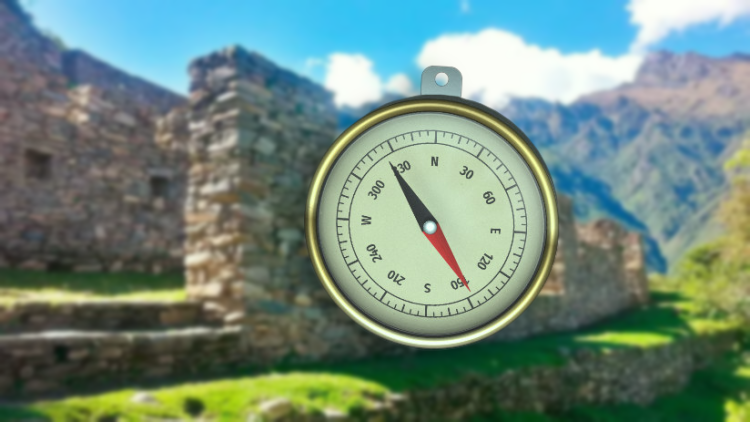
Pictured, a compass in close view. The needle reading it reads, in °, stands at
145 °
